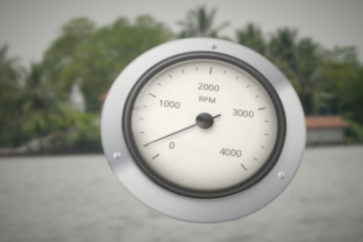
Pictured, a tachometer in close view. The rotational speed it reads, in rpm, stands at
200 rpm
